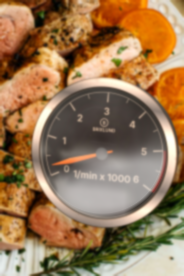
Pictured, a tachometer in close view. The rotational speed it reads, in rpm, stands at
250 rpm
